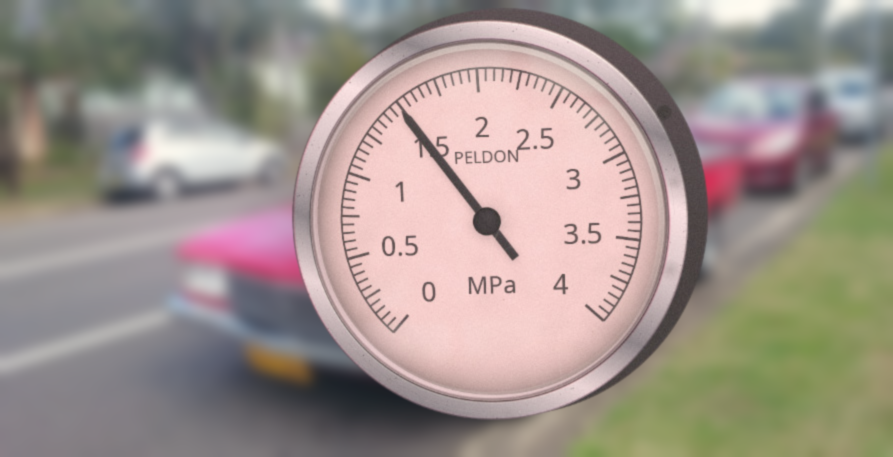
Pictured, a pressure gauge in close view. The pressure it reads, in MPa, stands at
1.5 MPa
